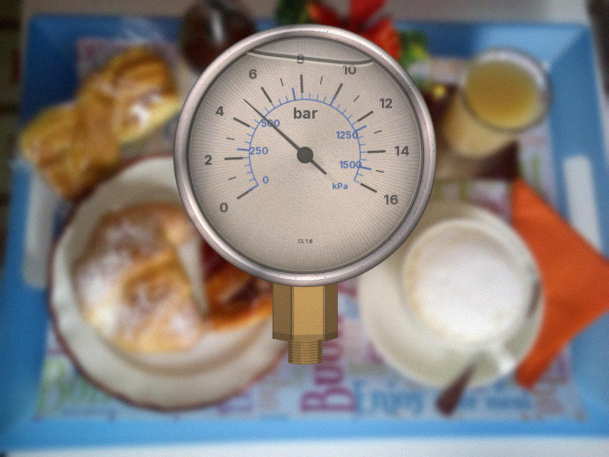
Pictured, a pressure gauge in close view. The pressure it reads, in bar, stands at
5 bar
